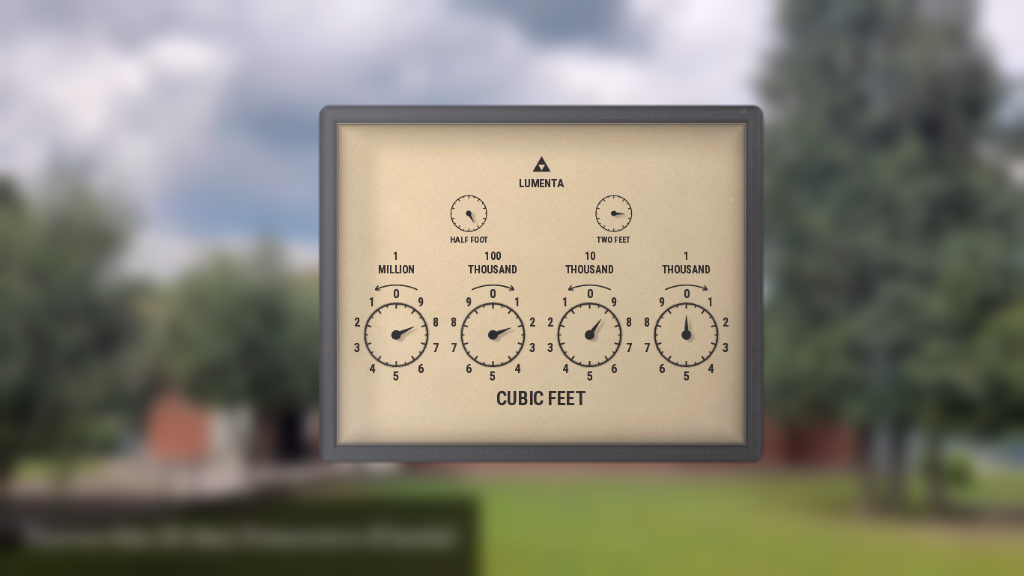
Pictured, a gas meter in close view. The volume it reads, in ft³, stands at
819000 ft³
